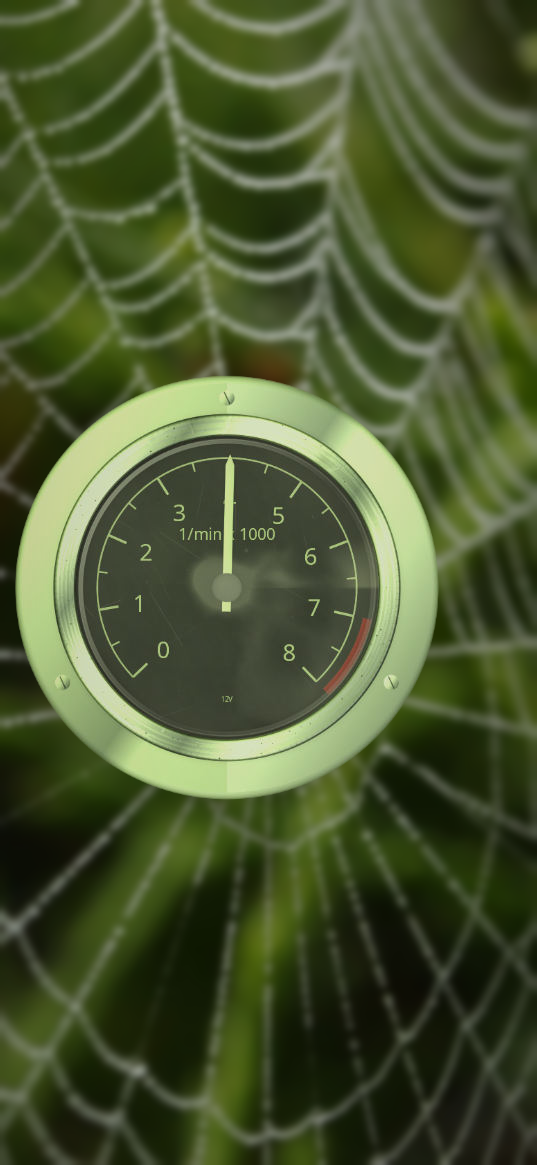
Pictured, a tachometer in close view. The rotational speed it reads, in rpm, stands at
4000 rpm
